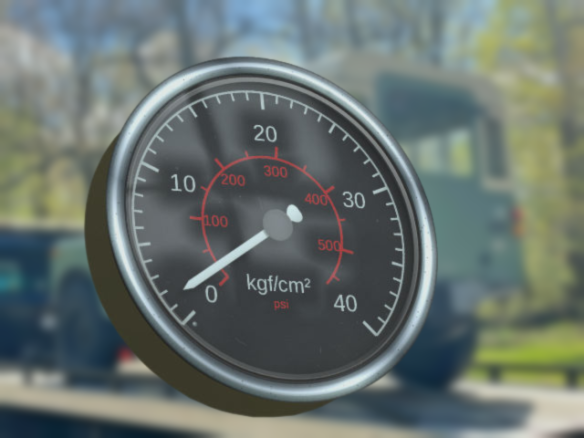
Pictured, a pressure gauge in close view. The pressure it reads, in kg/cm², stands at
1.5 kg/cm²
